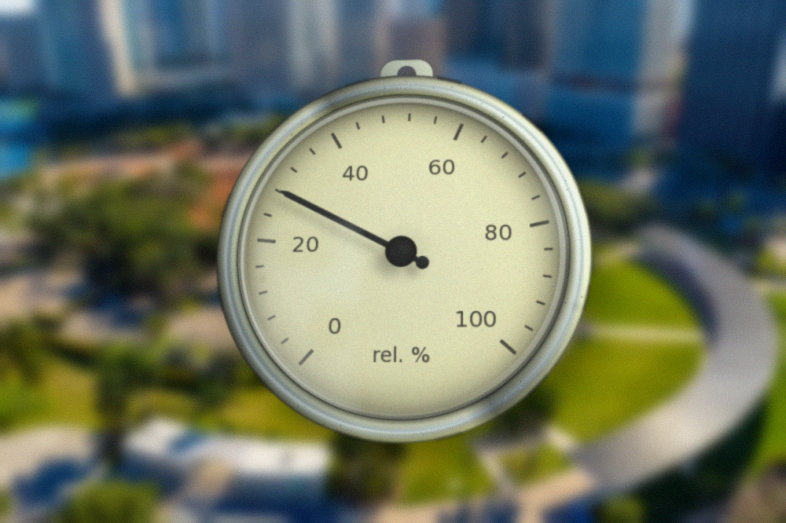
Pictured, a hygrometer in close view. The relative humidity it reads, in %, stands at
28 %
